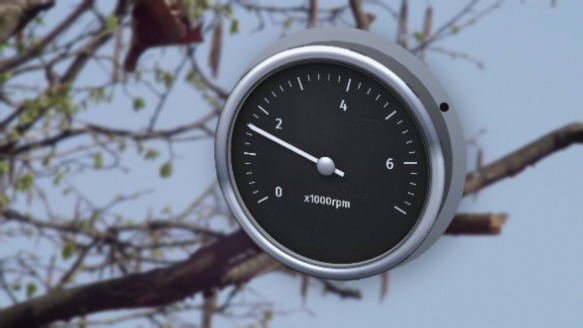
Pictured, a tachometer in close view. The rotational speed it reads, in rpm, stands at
1600 rpm
